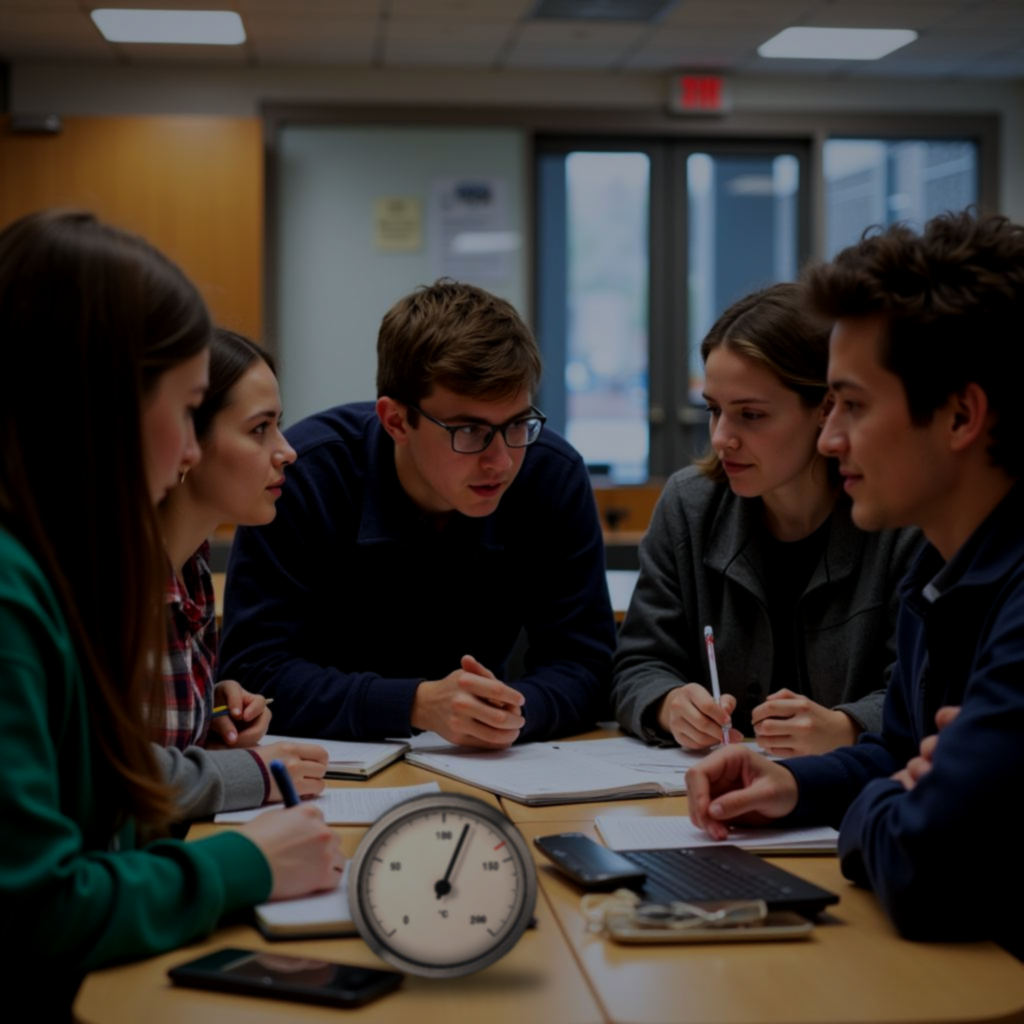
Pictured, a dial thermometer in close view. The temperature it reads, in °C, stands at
115 °C
